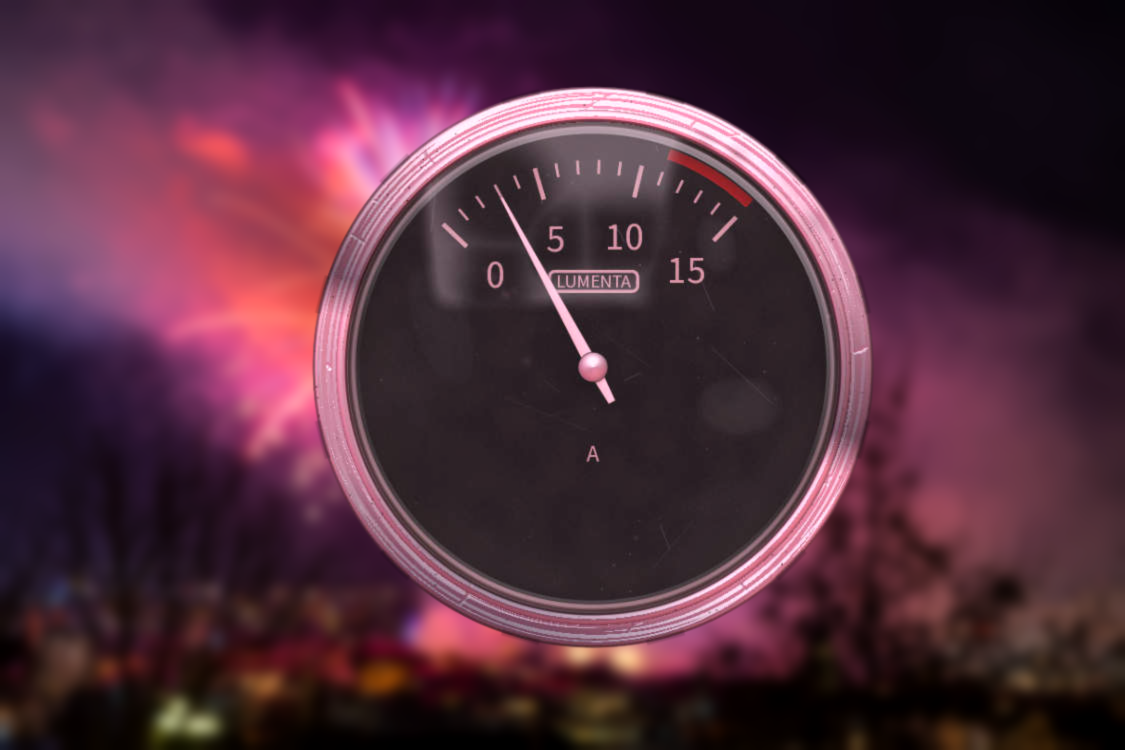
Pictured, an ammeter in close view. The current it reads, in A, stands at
3 A
